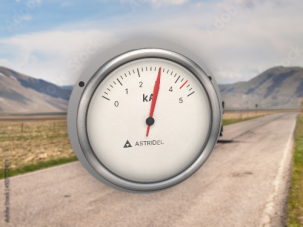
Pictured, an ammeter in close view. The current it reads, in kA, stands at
3 kA
